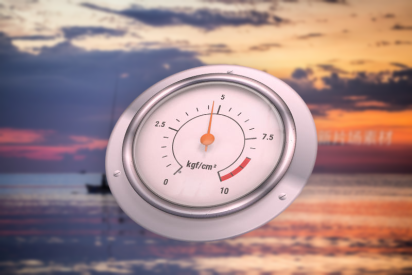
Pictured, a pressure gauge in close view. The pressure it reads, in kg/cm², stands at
4.75 kg/cm²
